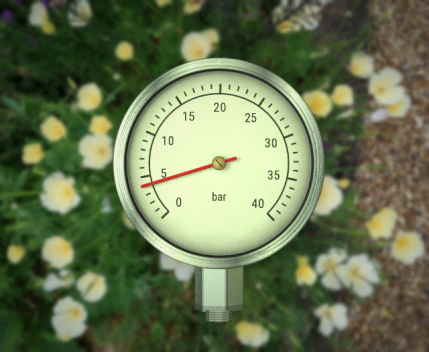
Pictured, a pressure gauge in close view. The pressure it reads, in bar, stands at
4 bar
